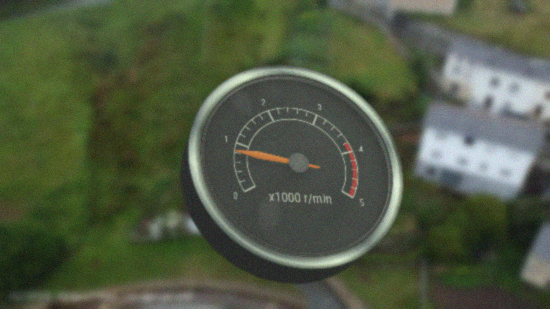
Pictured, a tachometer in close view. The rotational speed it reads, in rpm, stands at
800 rpm
